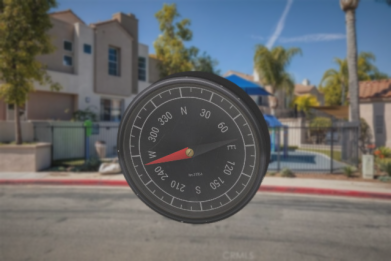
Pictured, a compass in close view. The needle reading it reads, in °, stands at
260 °
